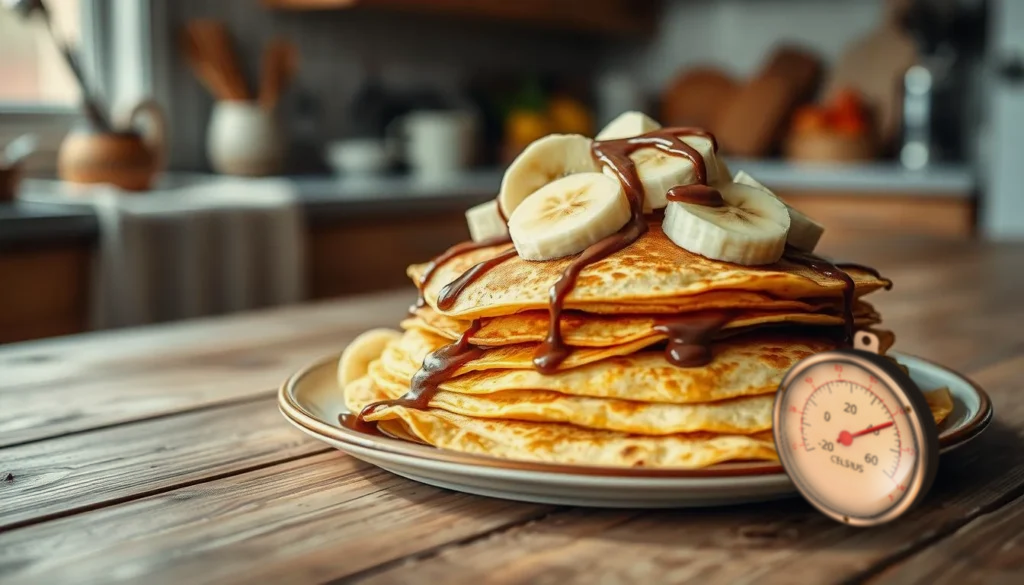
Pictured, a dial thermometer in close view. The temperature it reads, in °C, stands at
40 °C
